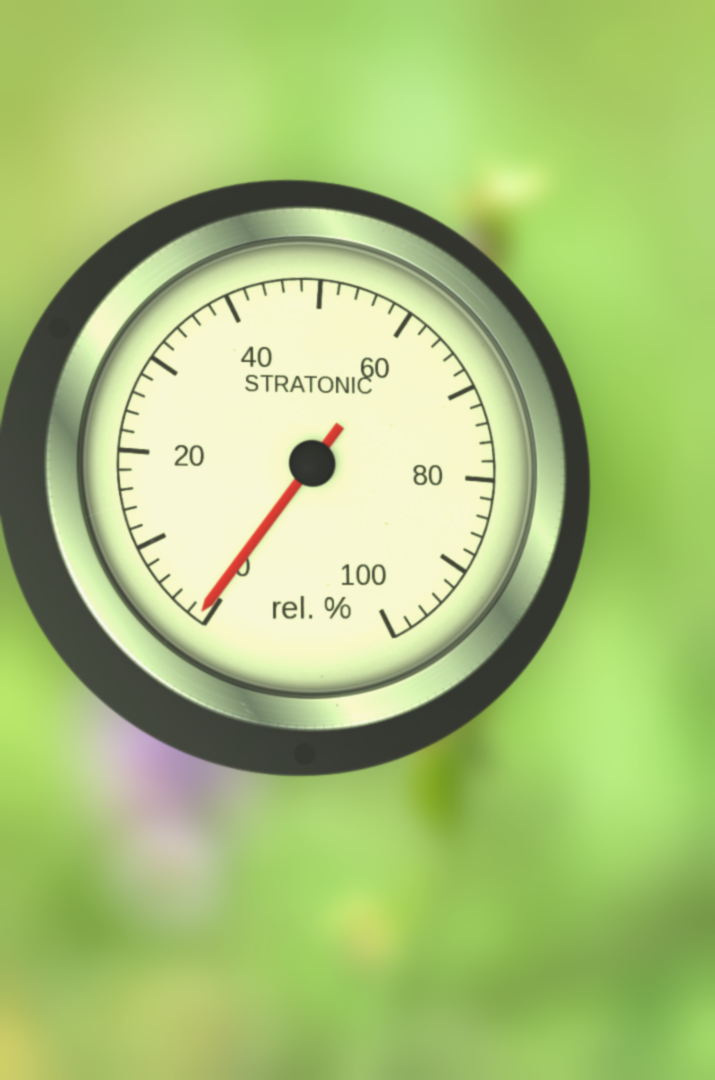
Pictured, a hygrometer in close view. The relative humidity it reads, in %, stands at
1 %
